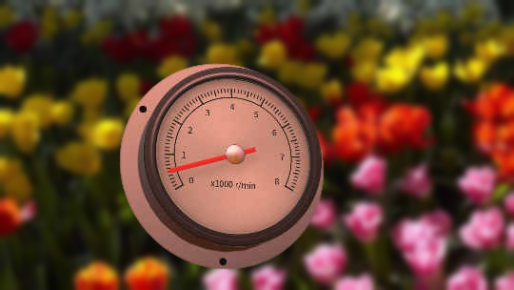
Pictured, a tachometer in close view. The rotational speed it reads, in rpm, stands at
500 rpm
